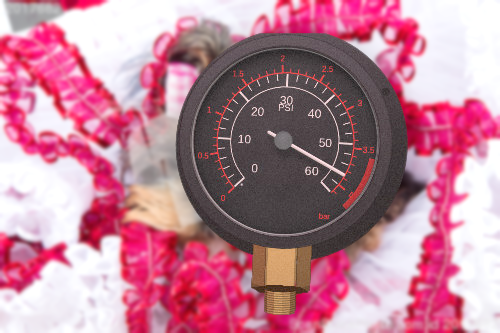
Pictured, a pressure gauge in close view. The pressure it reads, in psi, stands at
56 psi
